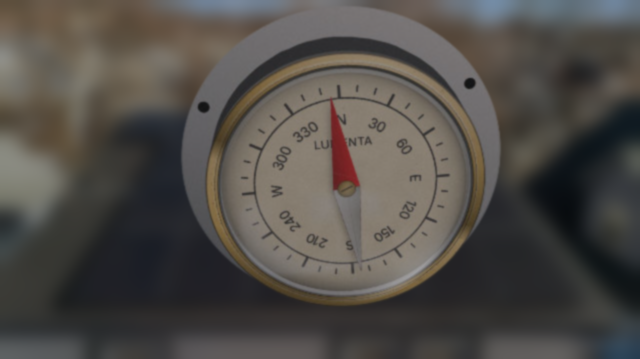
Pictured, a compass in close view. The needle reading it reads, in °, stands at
355 °
